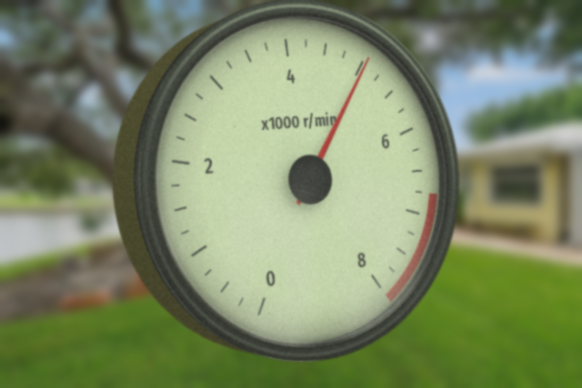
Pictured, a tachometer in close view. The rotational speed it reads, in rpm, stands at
5000 rpm
